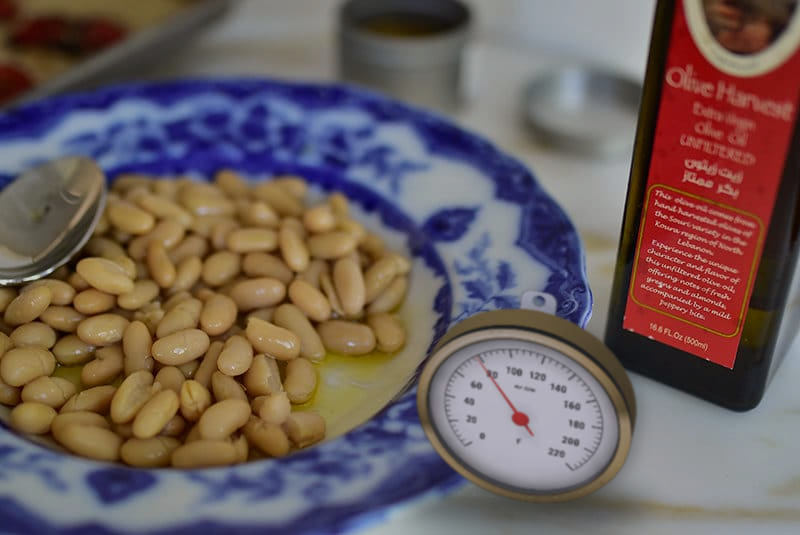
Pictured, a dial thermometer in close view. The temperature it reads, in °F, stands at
80 °F
